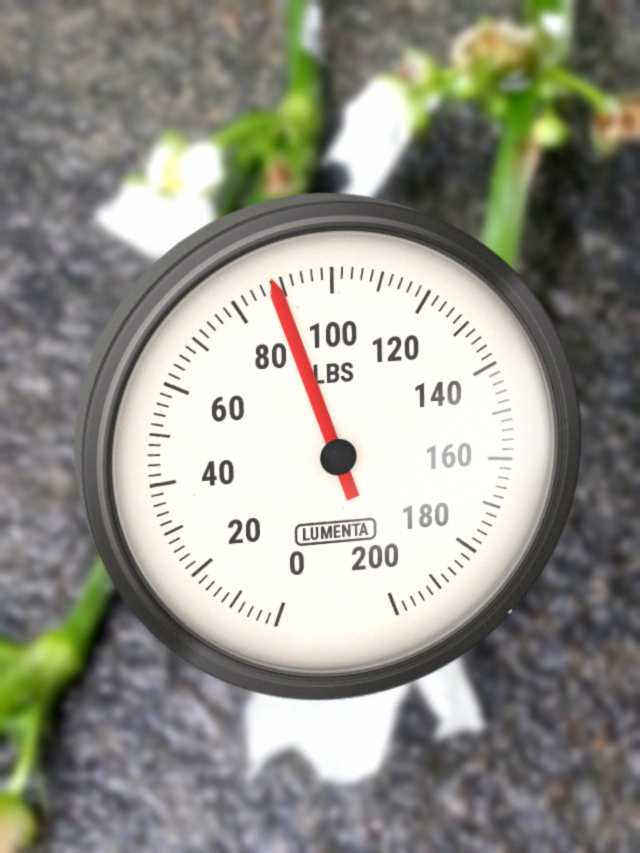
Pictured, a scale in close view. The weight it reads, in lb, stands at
88 lb
